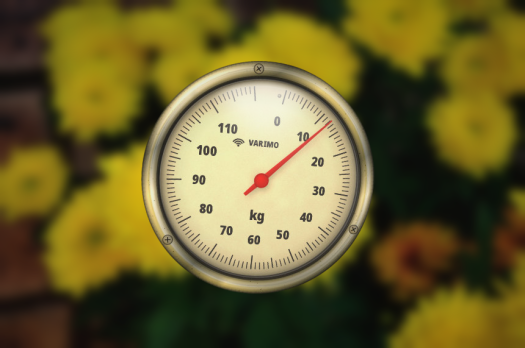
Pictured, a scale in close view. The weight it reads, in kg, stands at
12 kg
